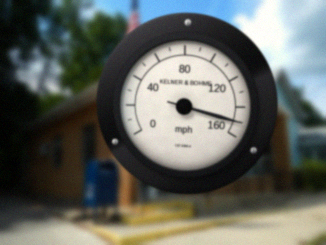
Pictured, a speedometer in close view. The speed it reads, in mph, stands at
150 mph
